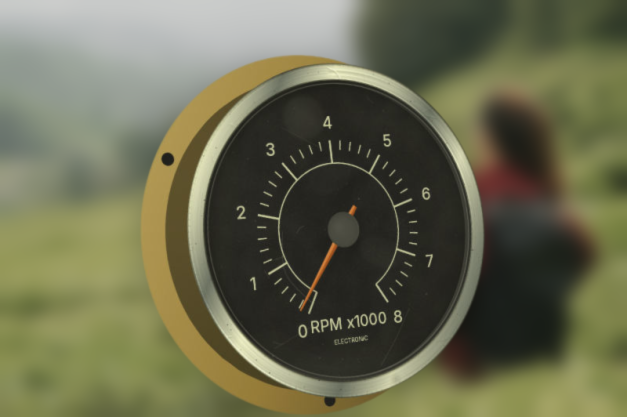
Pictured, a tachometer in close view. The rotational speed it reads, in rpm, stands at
200 rpm
